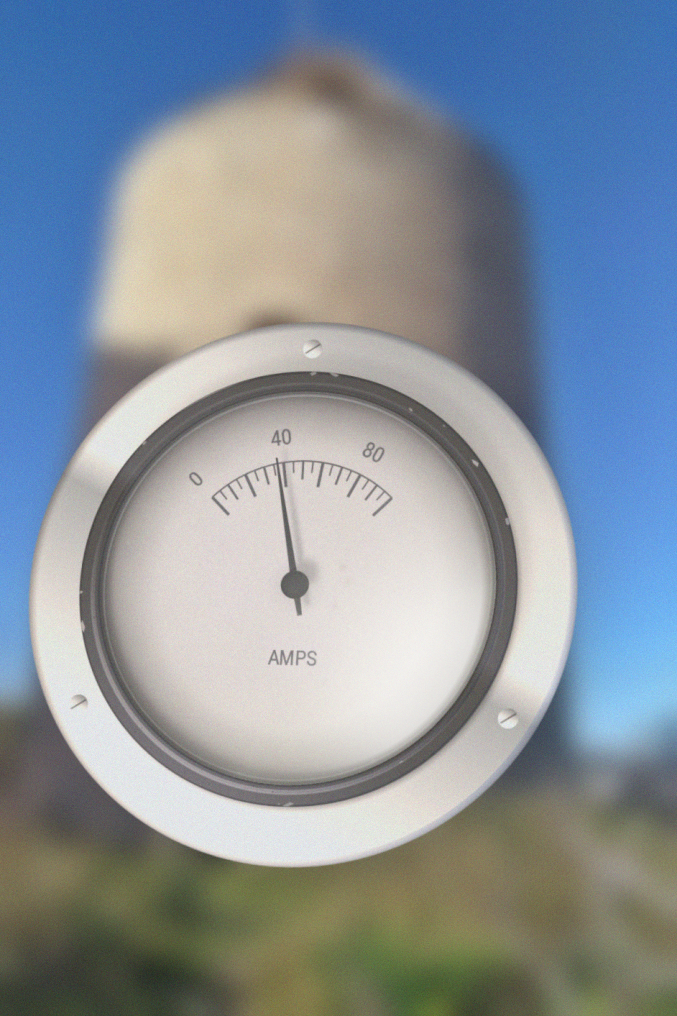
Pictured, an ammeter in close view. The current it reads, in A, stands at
37.5 A
